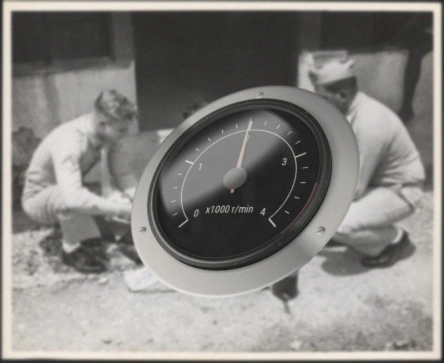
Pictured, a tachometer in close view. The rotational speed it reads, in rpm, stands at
2000 rpm
